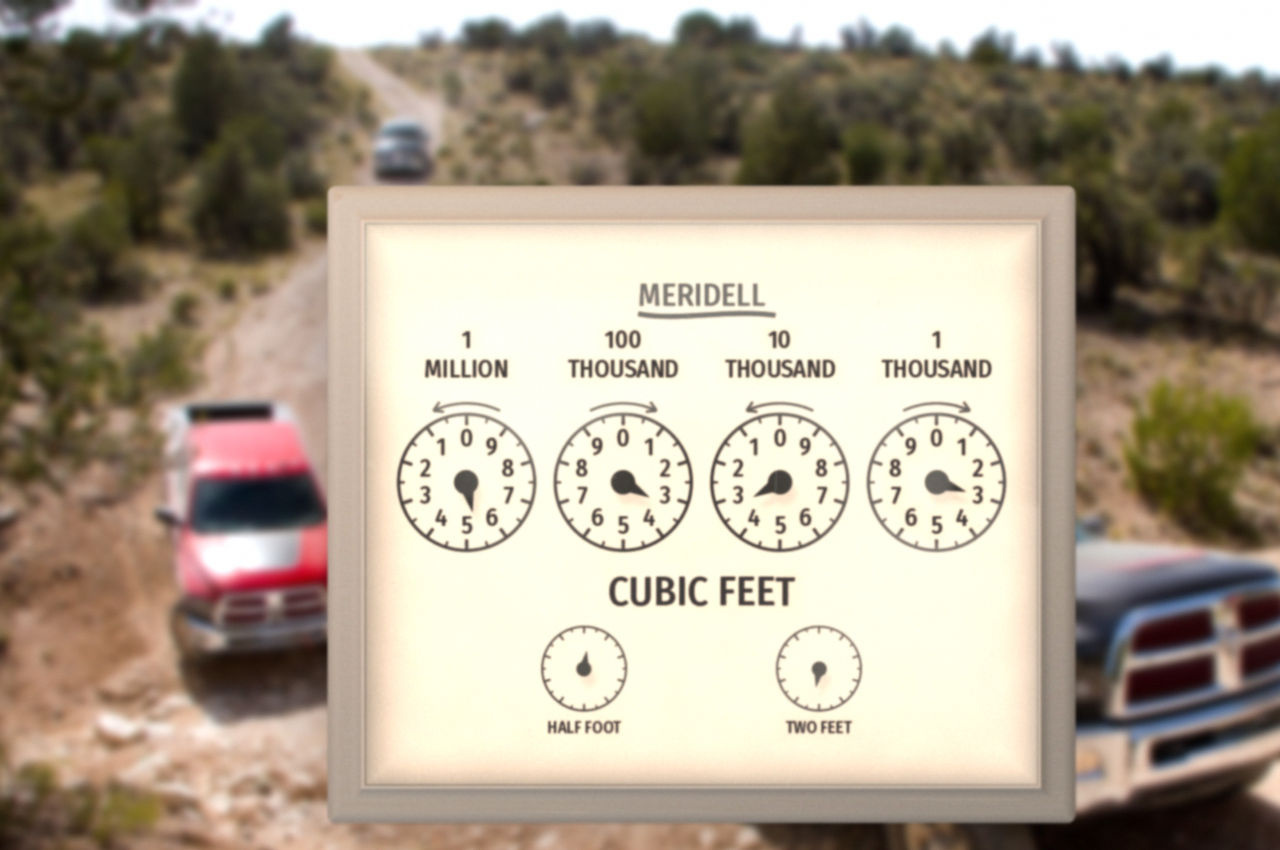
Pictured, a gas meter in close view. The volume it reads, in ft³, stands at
533300 ft³
